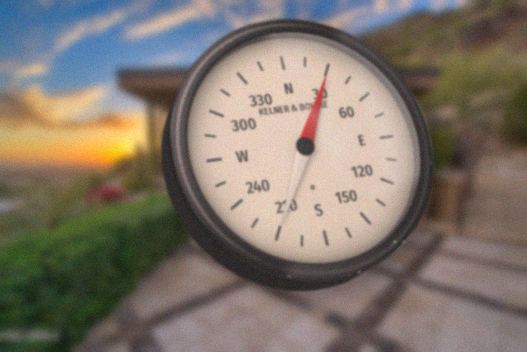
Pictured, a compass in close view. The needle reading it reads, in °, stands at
30 °
